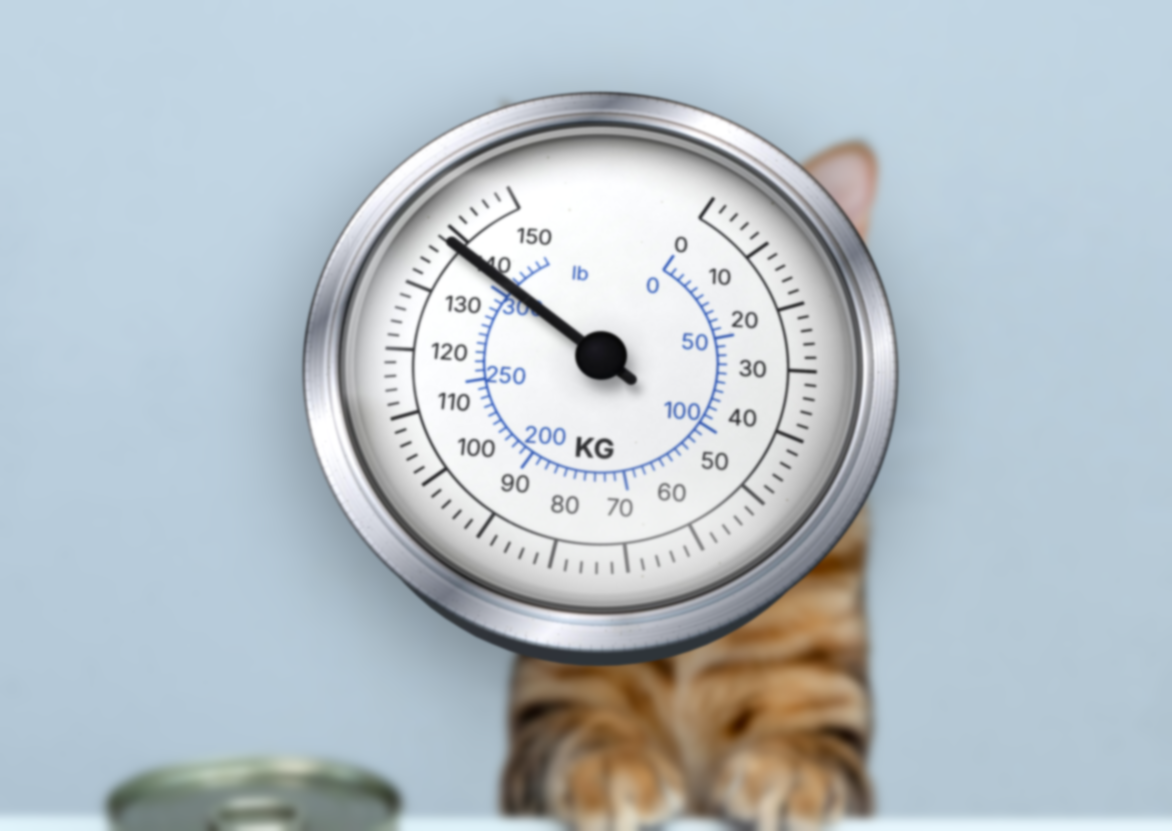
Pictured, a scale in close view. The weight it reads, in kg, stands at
138 kg
